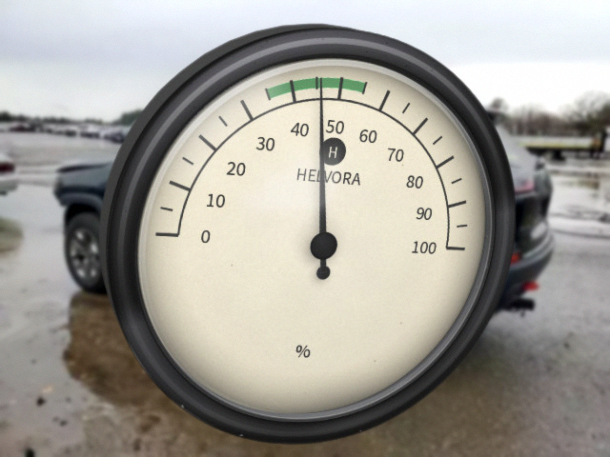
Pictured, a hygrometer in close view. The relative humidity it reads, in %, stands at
45 %
